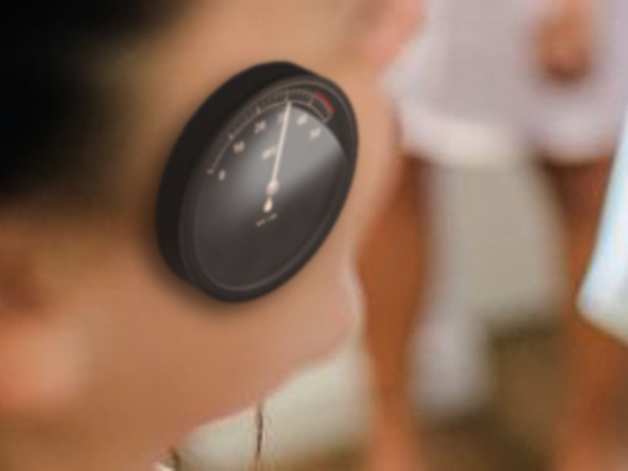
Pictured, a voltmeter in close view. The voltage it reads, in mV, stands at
30 mV
